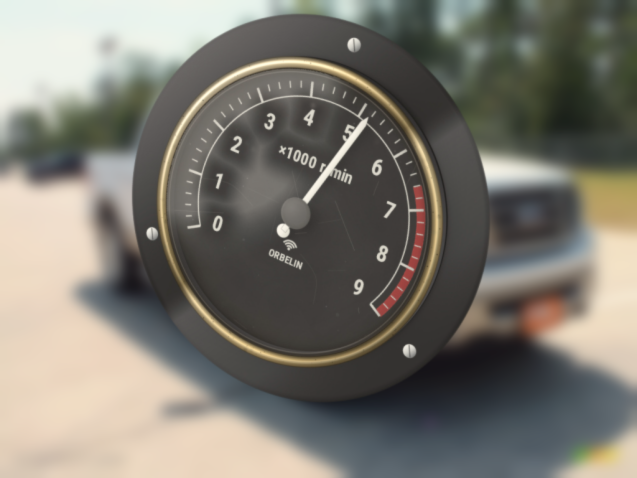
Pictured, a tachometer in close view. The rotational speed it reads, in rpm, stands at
5200 rpm
